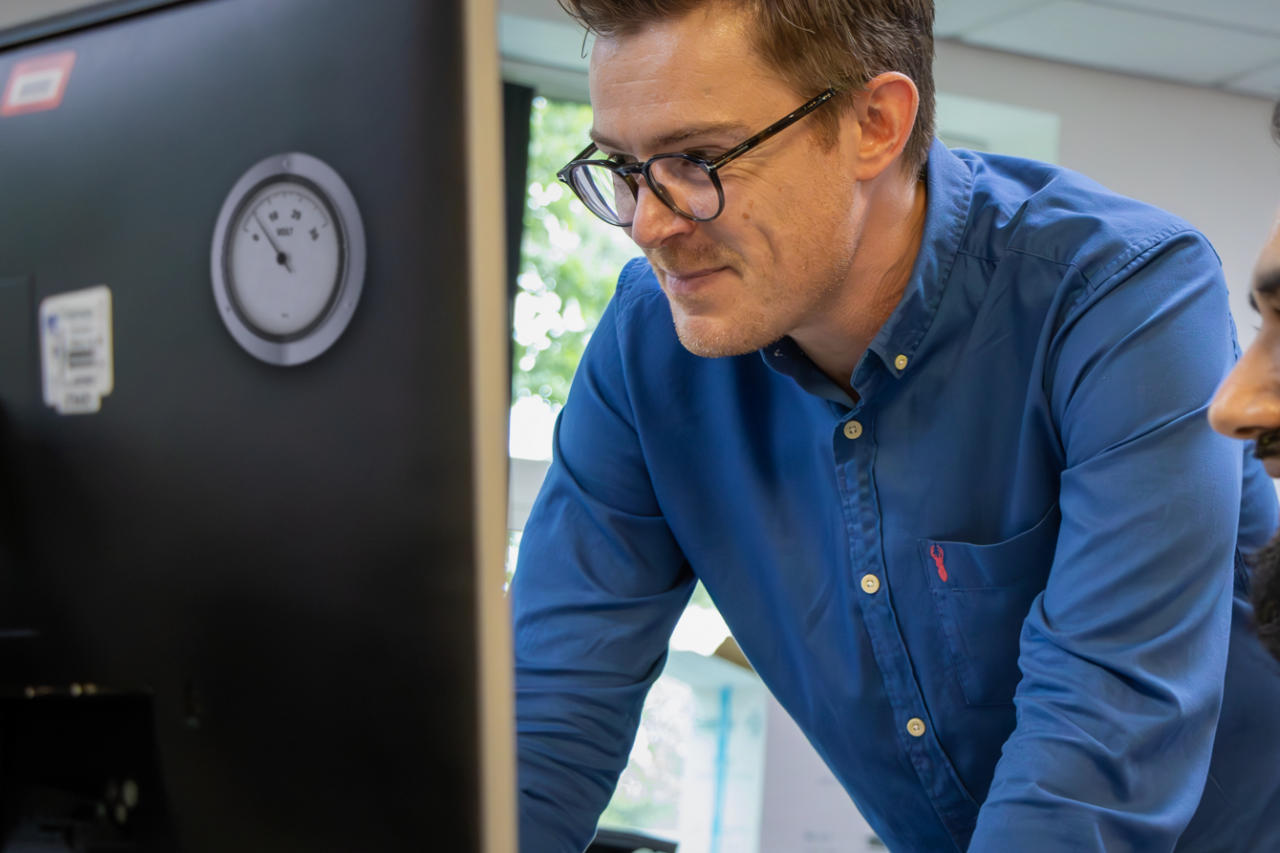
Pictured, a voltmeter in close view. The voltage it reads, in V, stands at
5 V
